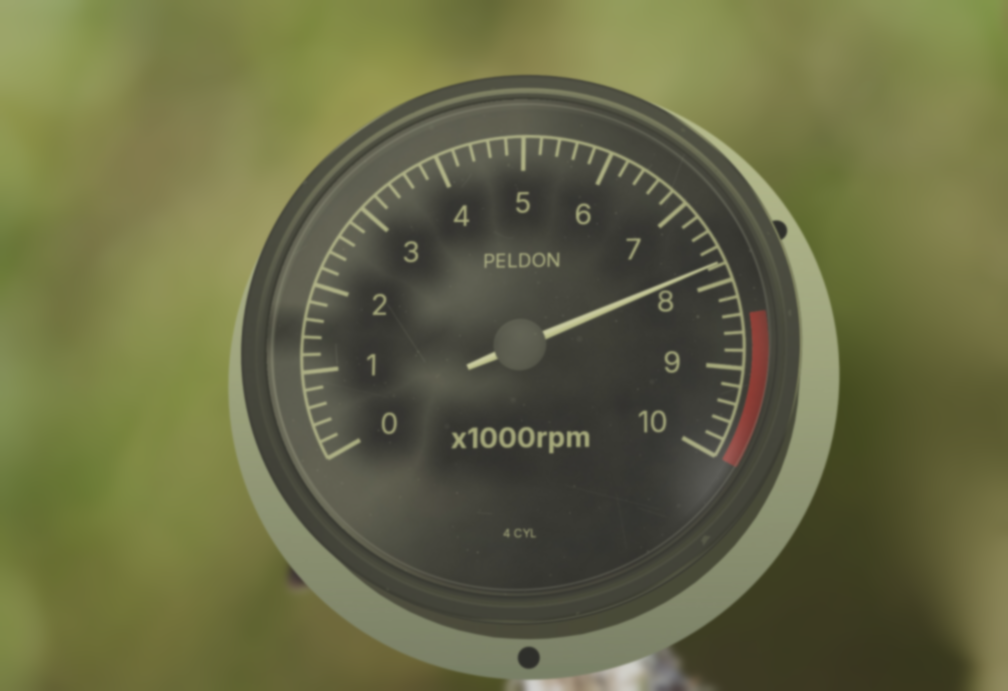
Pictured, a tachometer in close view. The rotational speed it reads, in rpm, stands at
7800 rpm
